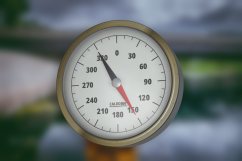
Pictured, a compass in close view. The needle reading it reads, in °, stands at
150 °
